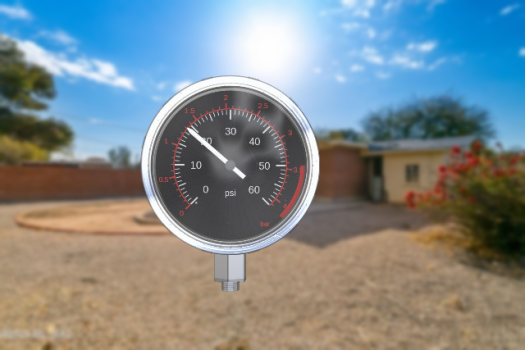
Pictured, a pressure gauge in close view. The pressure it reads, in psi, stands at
19 psi
